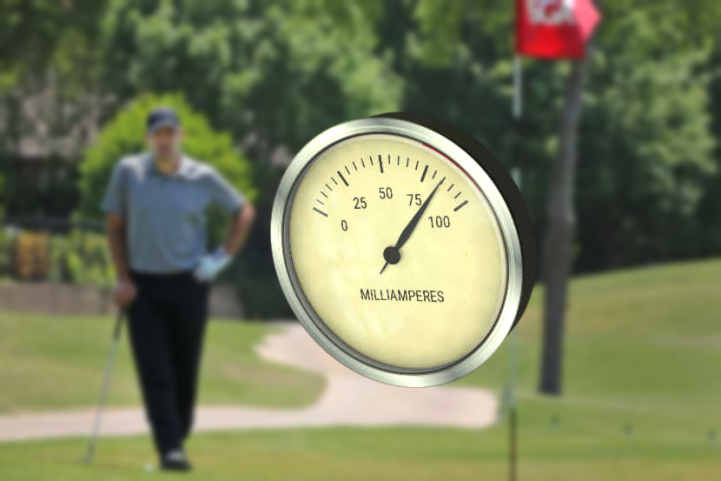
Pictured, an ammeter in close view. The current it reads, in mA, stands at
85 mA
